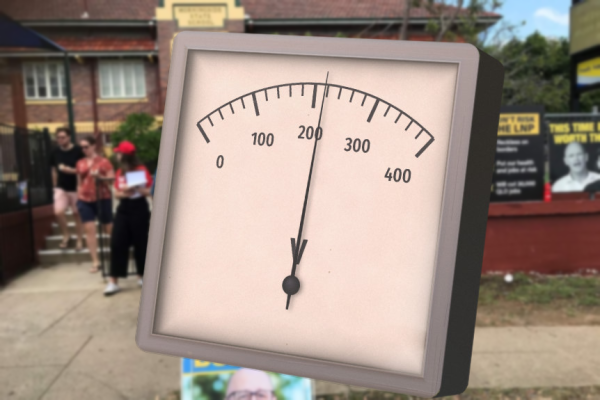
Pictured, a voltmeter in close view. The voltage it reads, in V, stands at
220 V
